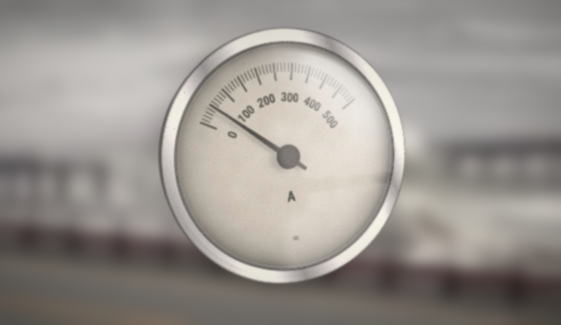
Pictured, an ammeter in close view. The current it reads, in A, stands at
50 A
